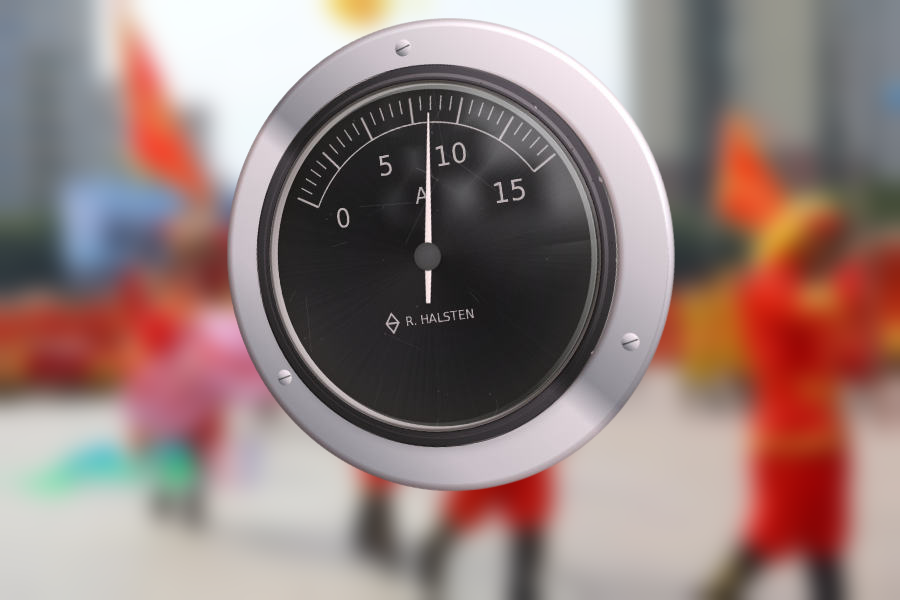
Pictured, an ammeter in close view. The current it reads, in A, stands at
8.5 A
